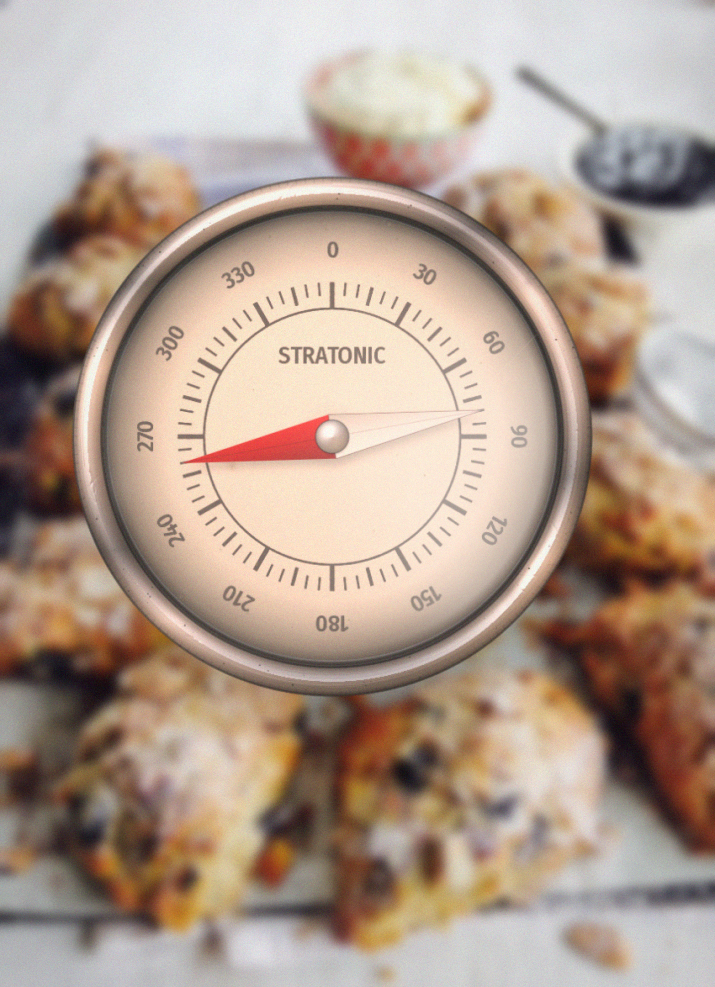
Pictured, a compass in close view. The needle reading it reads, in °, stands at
260 °
